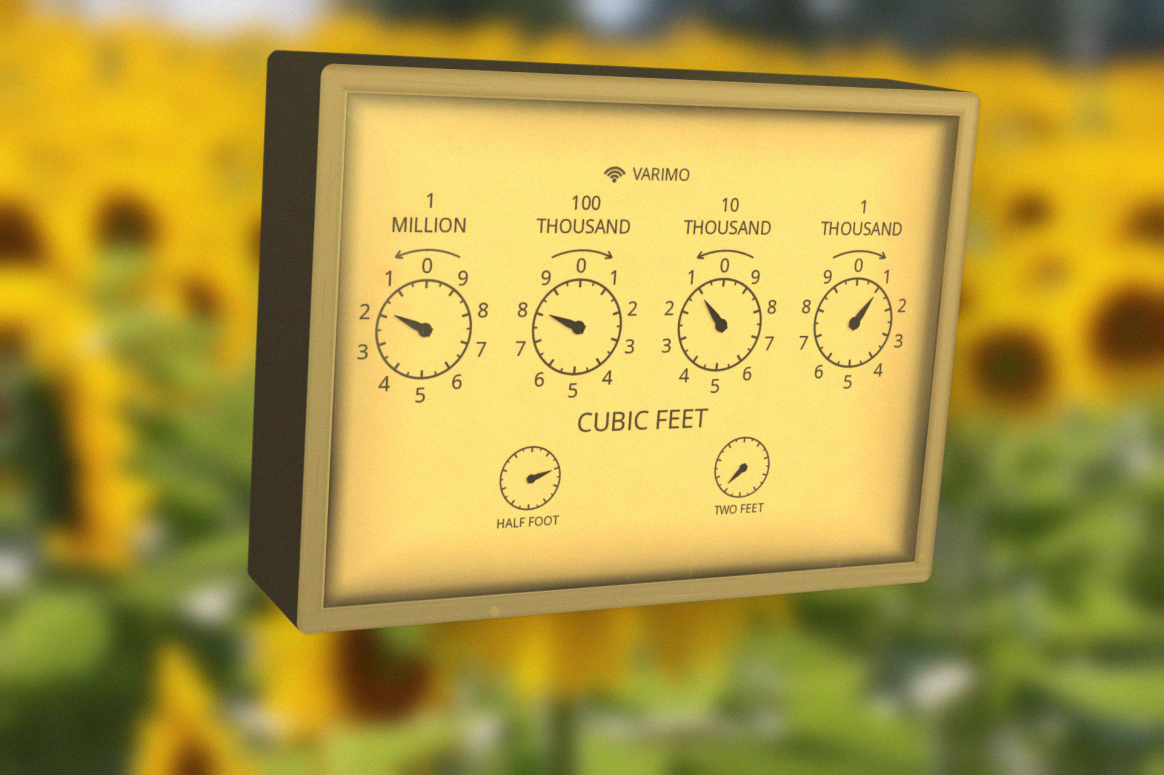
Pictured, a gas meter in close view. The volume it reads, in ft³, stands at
181100 ft³
